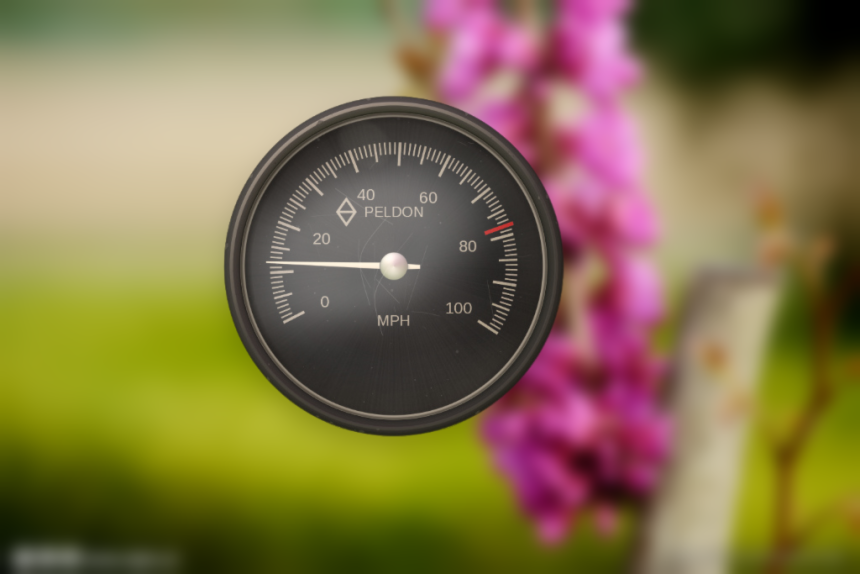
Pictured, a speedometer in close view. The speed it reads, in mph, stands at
12 mph
